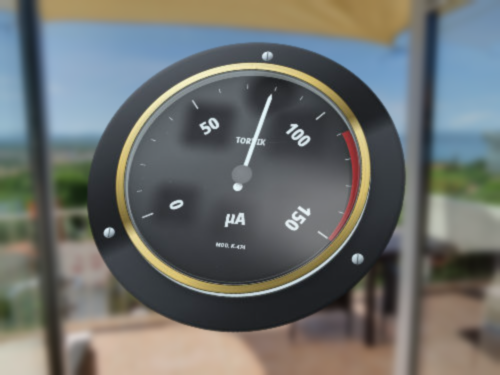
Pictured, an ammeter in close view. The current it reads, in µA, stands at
80 µA
